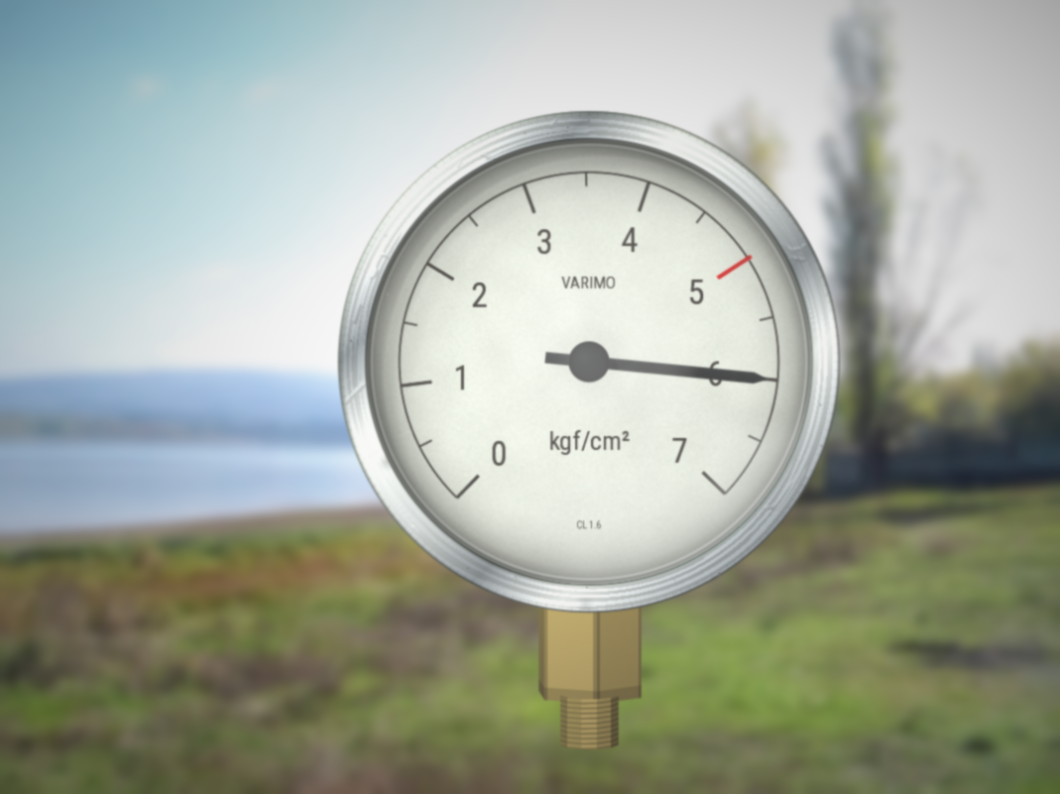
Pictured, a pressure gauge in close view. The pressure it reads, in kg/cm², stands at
6 kg/cm²
